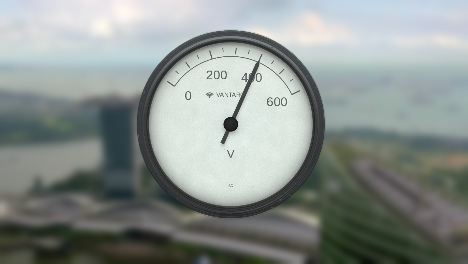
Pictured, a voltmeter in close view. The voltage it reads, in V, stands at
400 V
